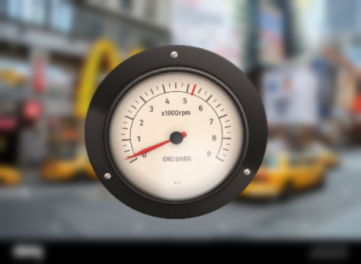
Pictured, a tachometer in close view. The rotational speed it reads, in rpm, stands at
250 rpm
